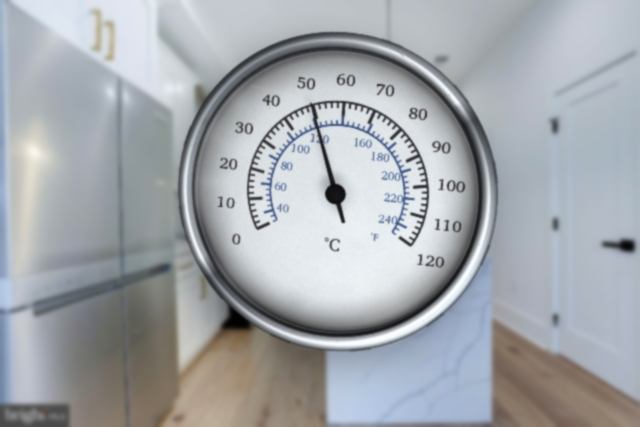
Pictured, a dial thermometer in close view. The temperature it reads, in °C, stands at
50 °C
